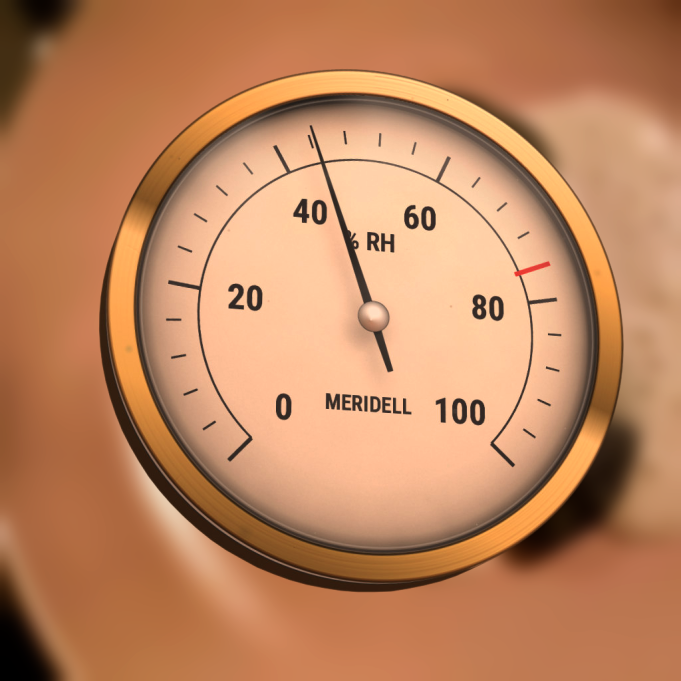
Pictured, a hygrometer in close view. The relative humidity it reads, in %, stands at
44 %
